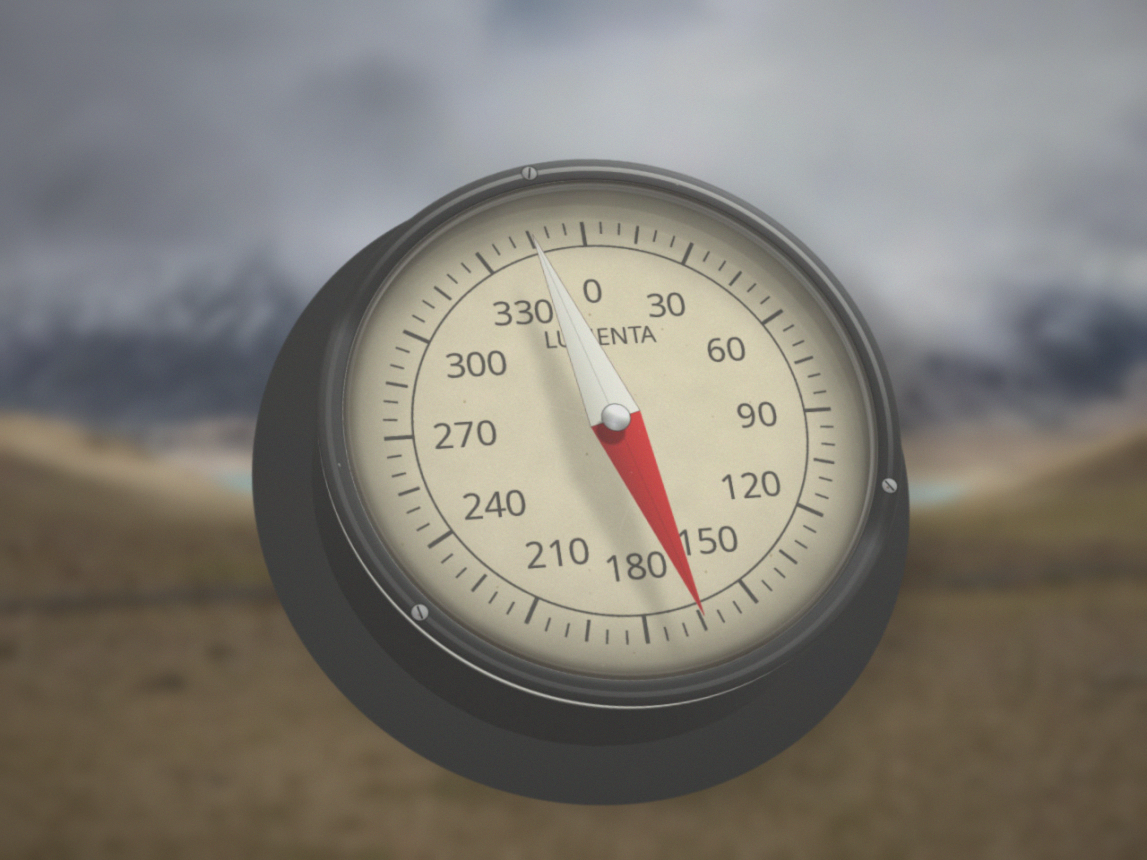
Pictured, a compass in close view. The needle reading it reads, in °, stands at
165 °
